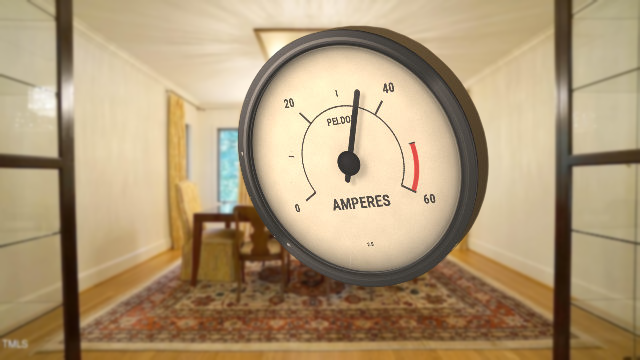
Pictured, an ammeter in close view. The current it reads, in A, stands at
35 A
